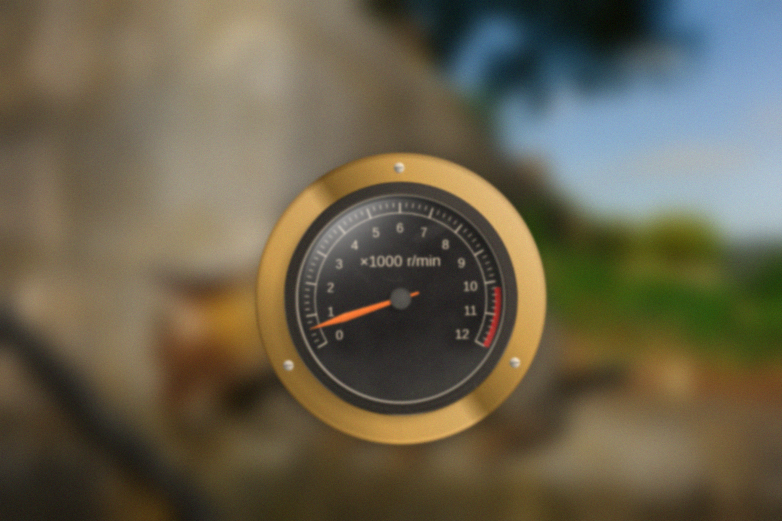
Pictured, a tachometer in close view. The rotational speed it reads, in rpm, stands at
600 rpm
